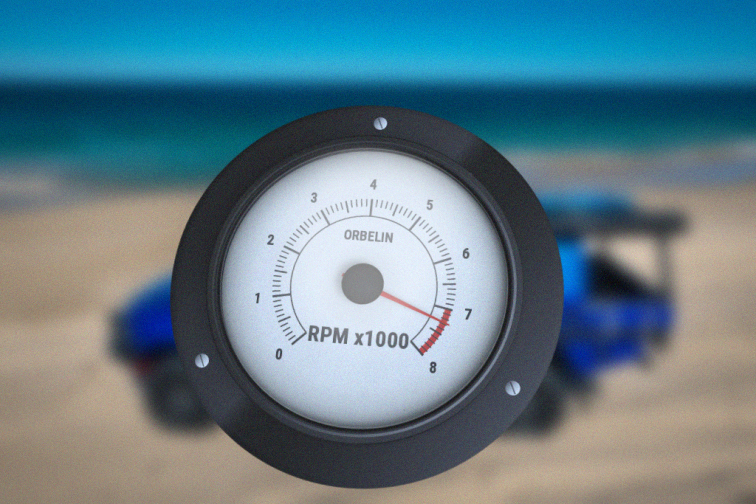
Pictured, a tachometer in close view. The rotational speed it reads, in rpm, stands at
7300 rpm
